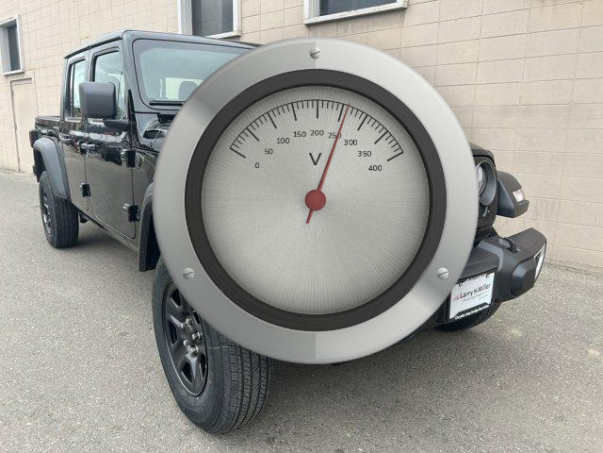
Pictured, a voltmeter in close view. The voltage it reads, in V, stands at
260 V
